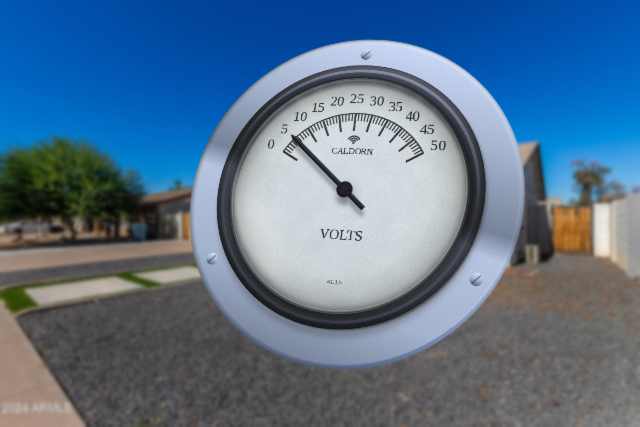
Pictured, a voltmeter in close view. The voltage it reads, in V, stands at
5 V
